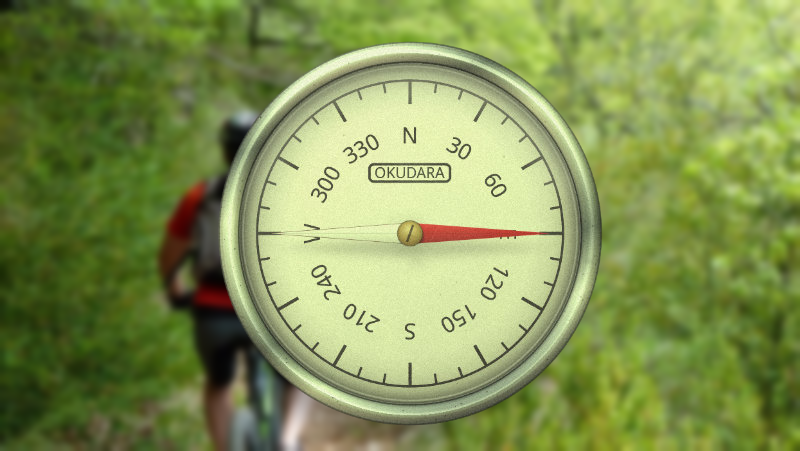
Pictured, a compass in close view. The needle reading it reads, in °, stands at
90 °
